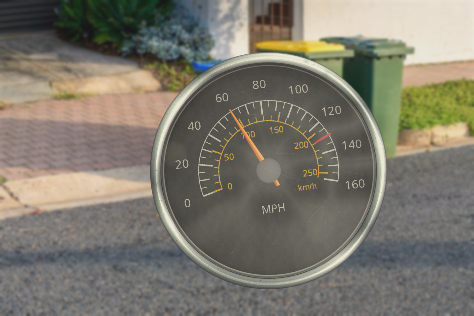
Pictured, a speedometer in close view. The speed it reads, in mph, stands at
60 mph
